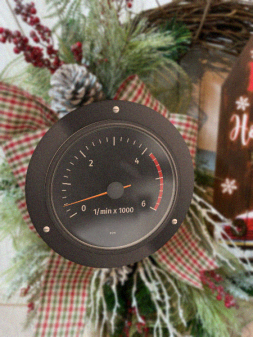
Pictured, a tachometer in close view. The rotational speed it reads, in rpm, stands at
400 rpm
